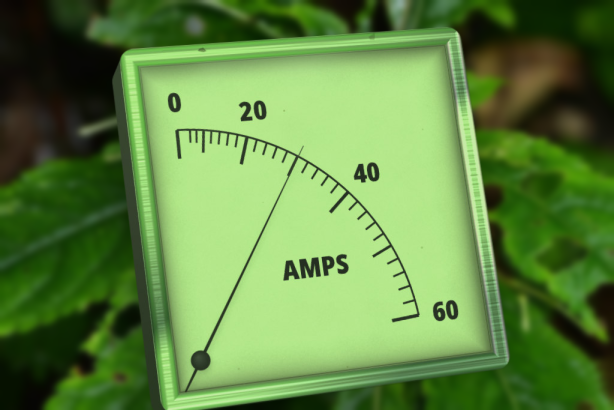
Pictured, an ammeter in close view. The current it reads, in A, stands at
30 A
